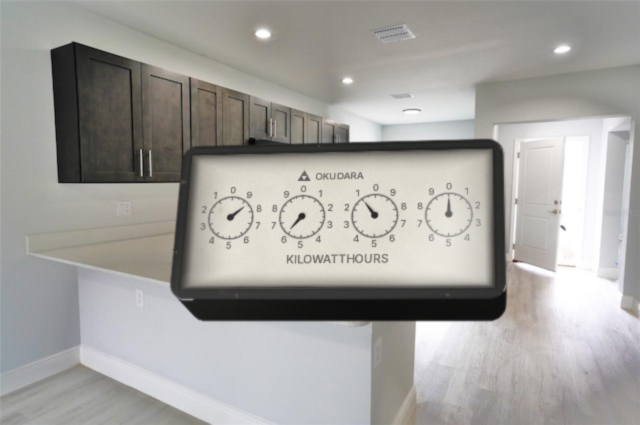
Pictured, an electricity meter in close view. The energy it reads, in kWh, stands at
8610 kWh
